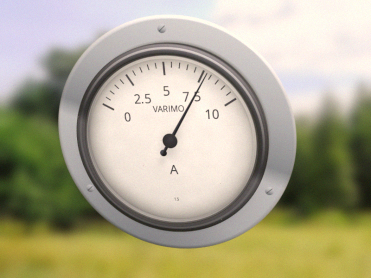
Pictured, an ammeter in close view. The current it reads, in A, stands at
7.75 A
